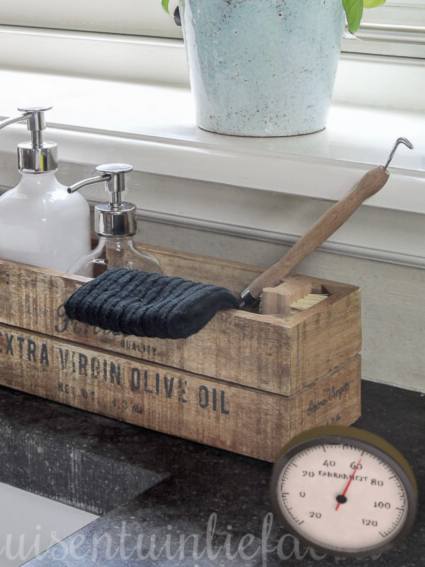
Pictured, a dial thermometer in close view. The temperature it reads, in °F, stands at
60 °F
